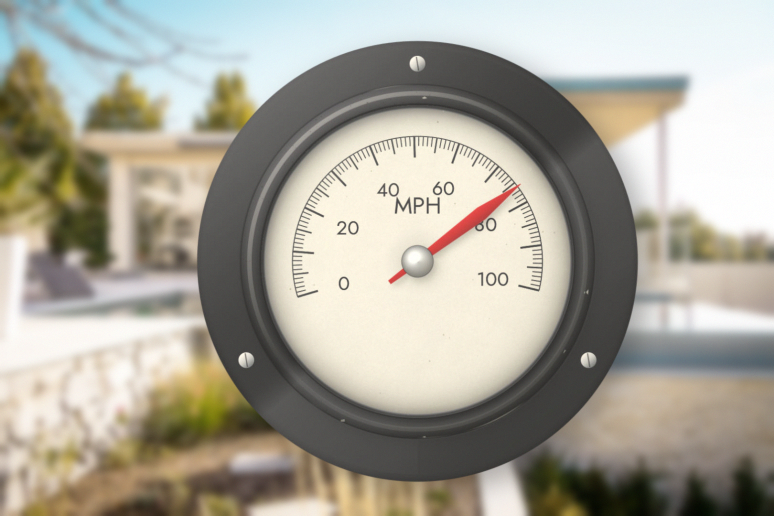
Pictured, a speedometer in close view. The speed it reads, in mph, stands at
76 mph
